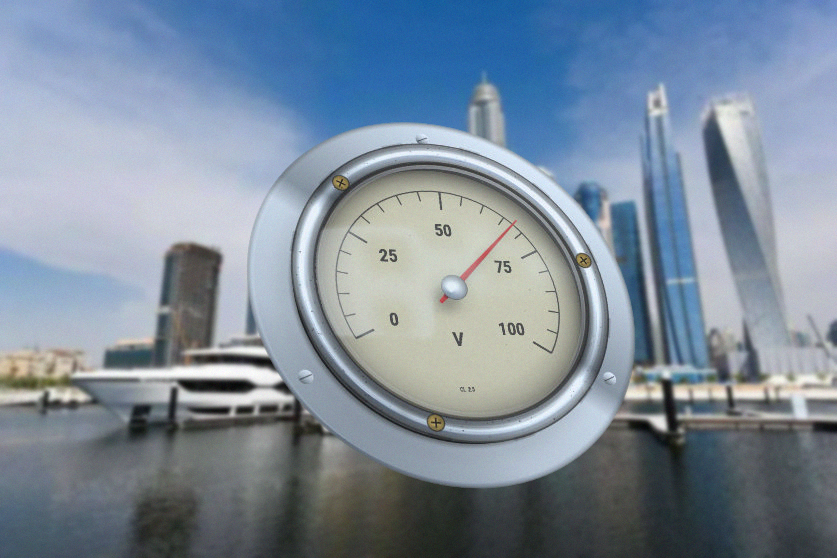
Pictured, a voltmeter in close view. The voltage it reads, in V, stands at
67.5 V
